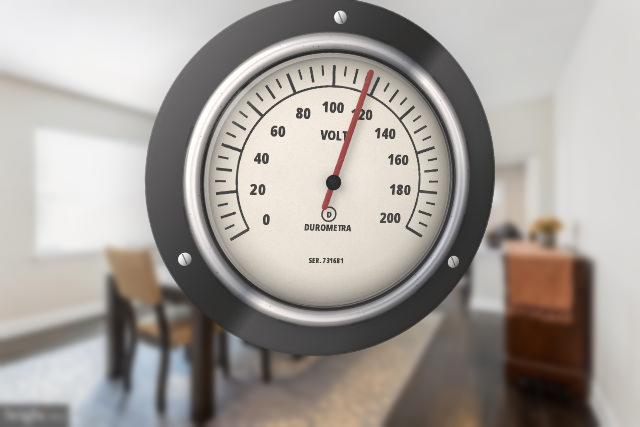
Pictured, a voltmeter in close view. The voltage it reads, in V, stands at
115 V
